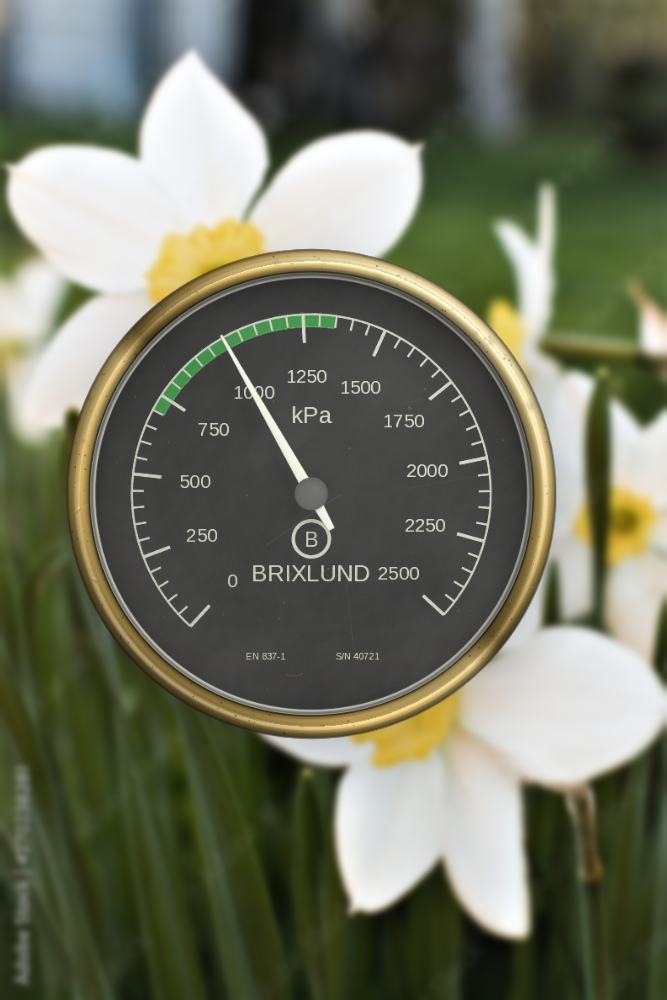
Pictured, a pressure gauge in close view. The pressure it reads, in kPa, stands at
1000 kPa
